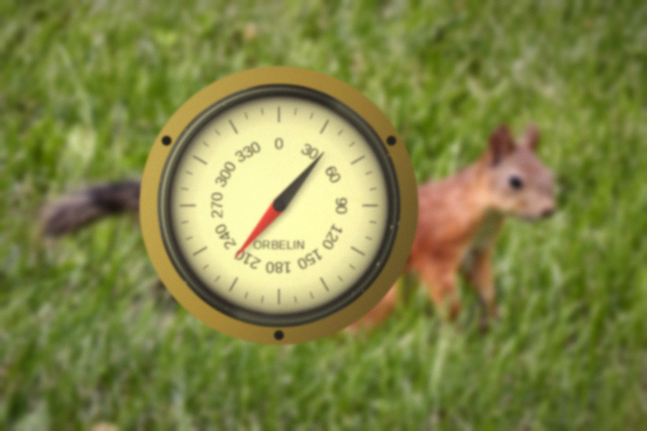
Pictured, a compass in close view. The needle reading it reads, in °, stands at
220 °
